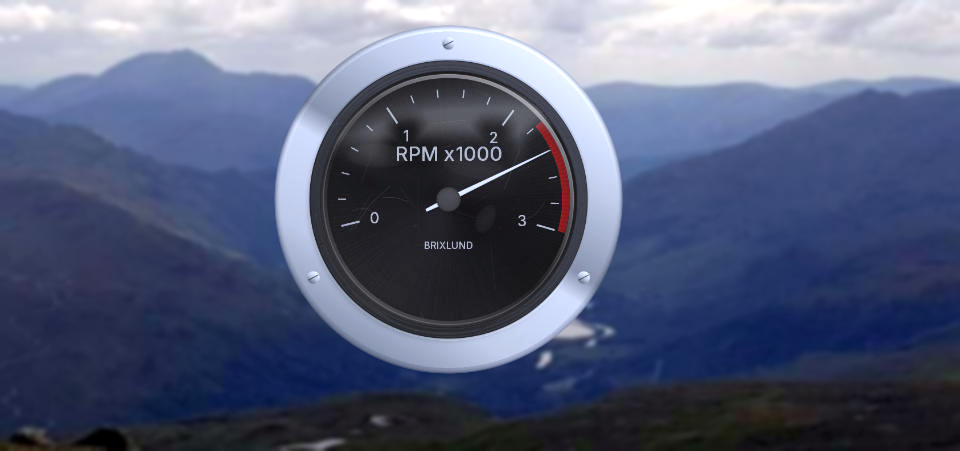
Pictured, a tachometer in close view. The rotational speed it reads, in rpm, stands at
2400 rpm
